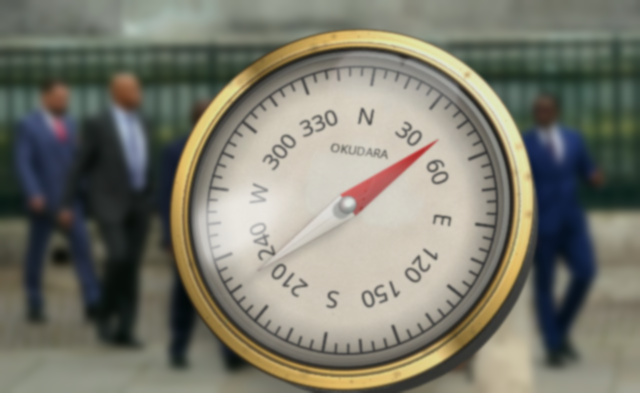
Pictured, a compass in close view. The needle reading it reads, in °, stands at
45 °
